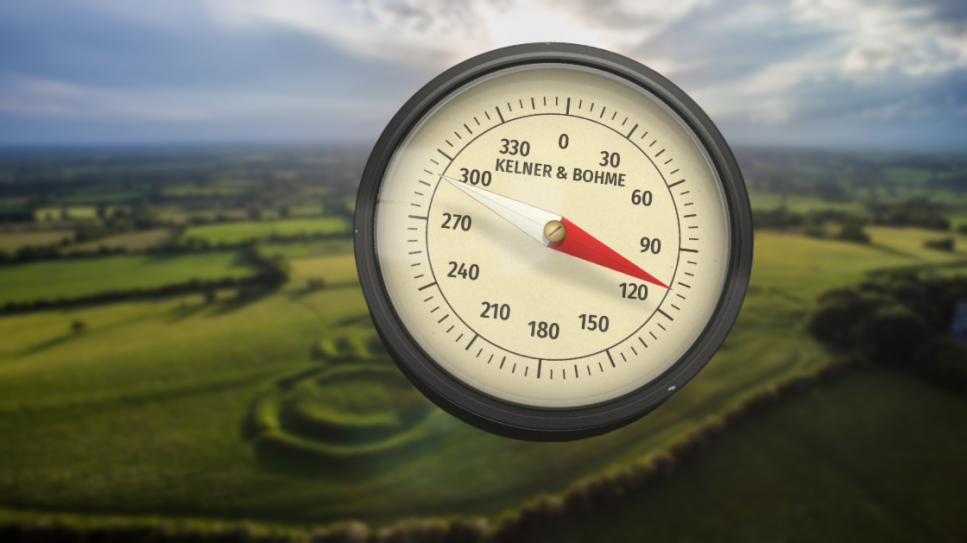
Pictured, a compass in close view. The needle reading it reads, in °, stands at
110 °
